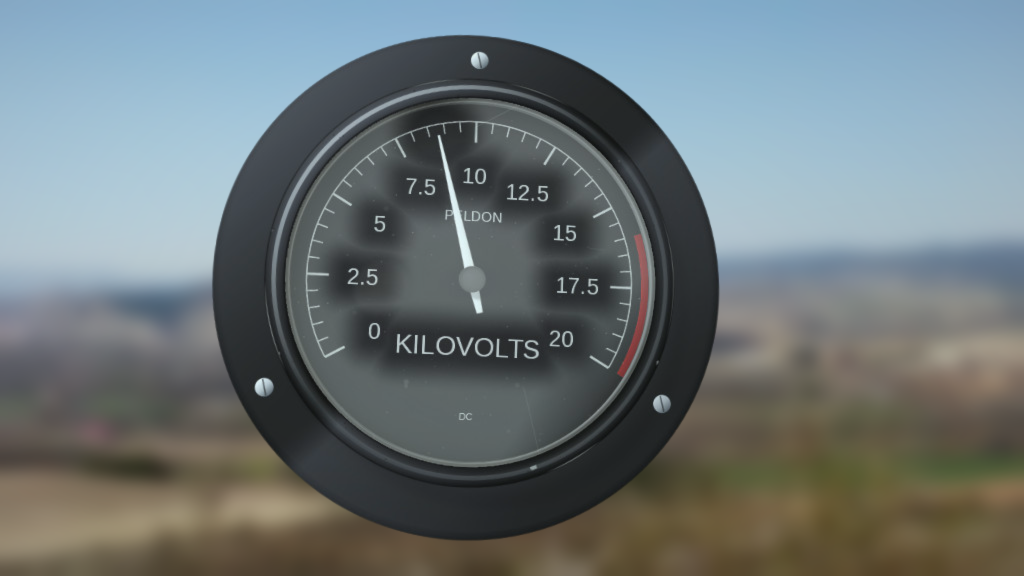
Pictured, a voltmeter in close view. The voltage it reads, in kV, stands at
8.75 kV
